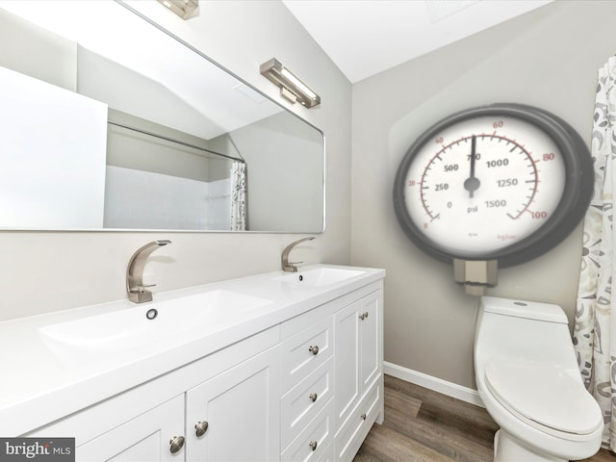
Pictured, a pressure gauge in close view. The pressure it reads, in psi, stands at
750 psi
